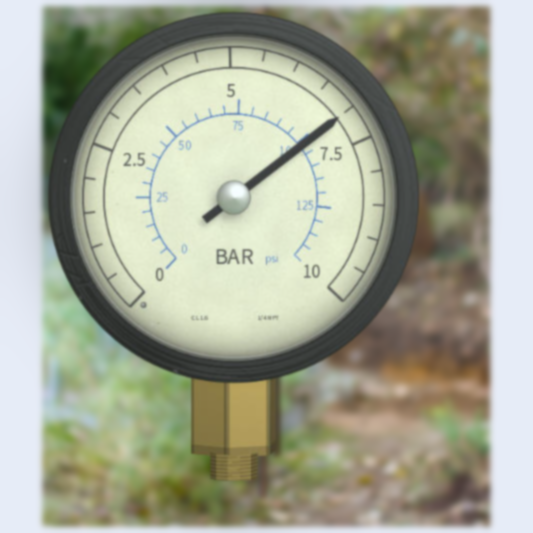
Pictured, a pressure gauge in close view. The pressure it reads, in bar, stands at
7 bar
